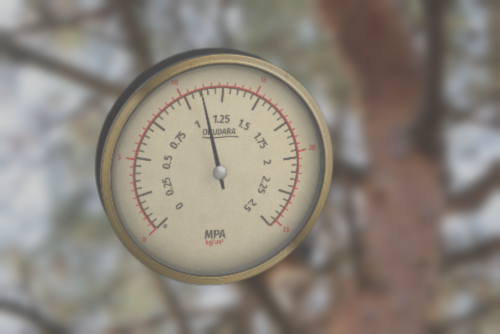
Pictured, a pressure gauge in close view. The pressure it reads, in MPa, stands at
1.1 MPa
